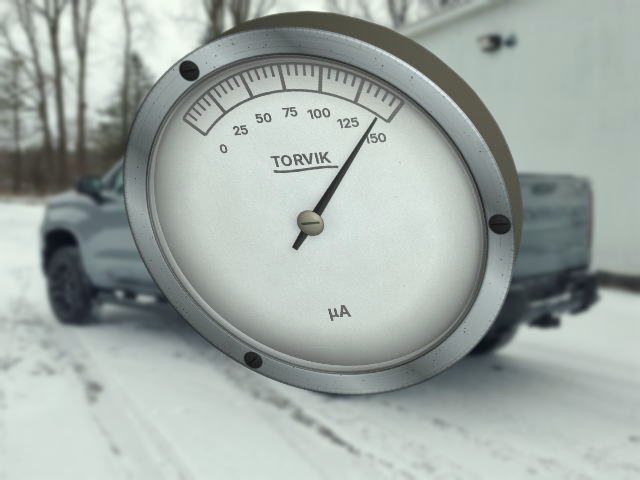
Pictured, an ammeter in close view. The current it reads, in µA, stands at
142.5 µA
